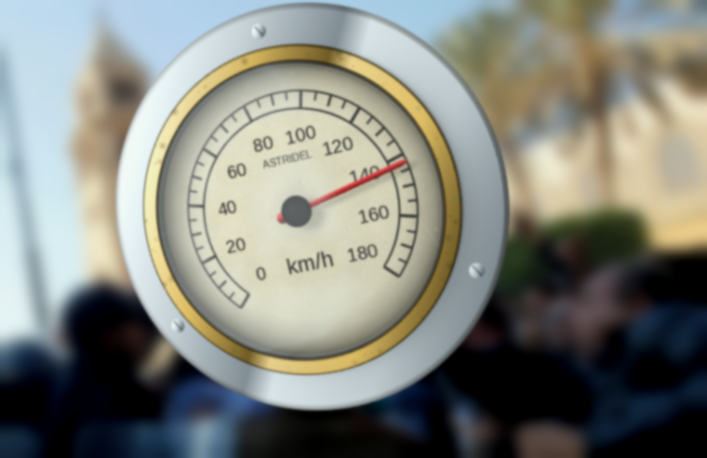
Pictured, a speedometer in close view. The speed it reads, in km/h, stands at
142.5 km/h
